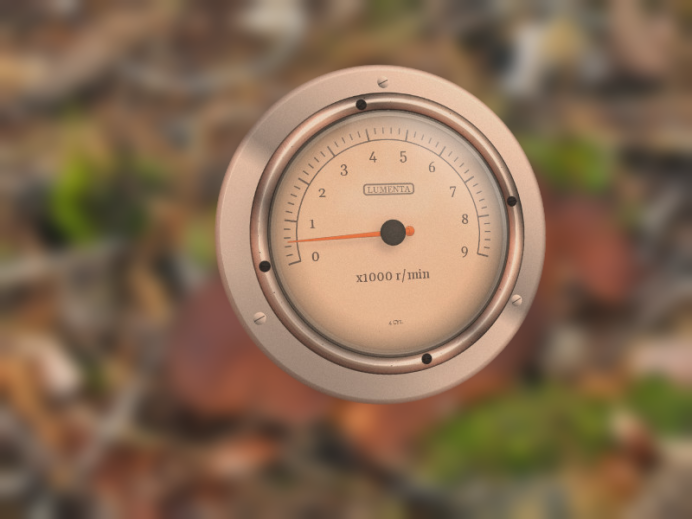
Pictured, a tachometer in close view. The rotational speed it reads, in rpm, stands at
500 rpm
